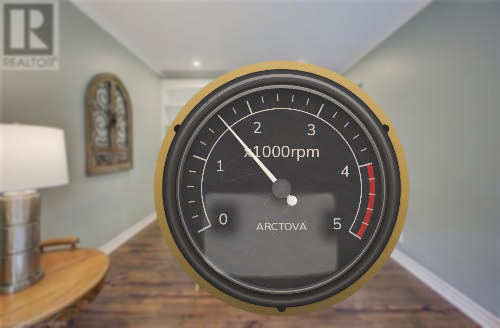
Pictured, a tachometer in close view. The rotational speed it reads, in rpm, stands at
1600 rpm
